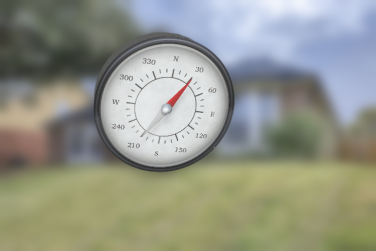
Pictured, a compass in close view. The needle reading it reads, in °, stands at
30 °
